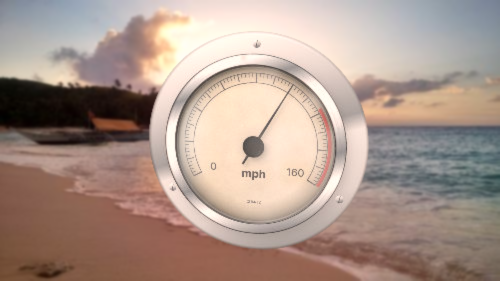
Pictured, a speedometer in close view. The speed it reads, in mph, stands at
100 mph
